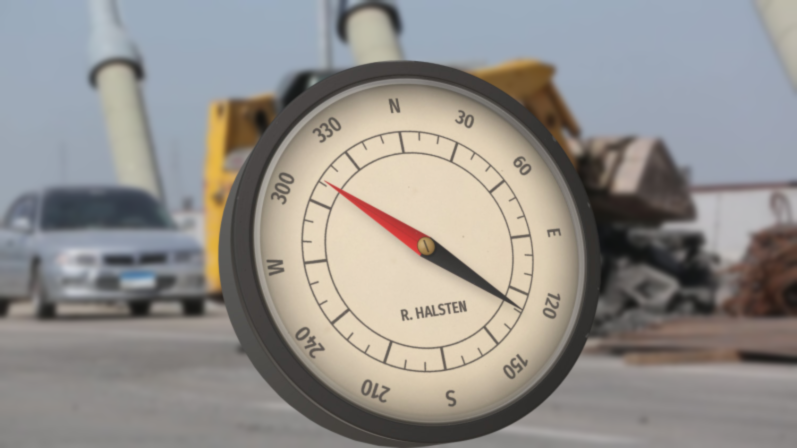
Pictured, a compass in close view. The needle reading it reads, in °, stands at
310 °
